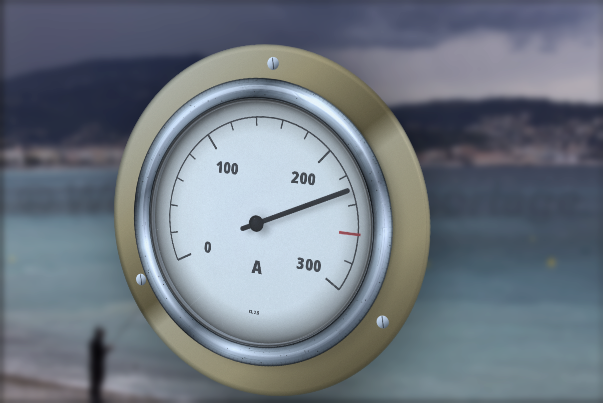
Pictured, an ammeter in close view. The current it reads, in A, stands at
230 A
